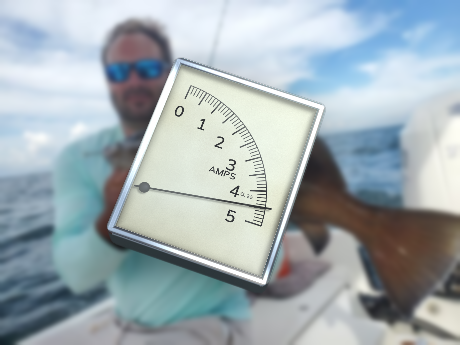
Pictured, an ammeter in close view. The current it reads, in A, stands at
4.5 A
